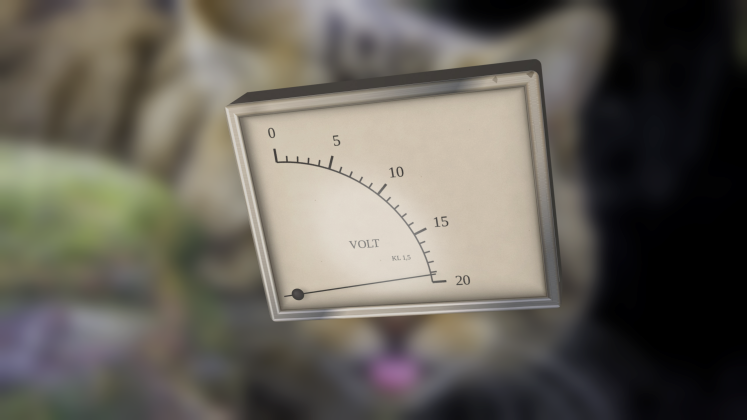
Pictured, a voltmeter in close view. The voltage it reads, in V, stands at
19 V
